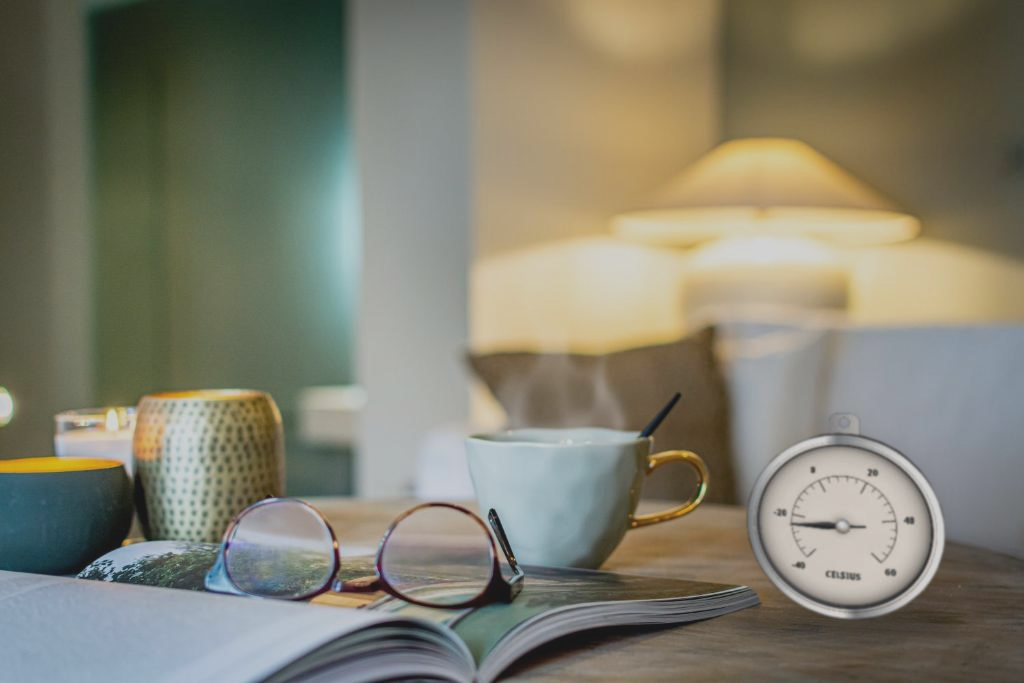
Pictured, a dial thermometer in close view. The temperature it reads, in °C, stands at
-24 °C
